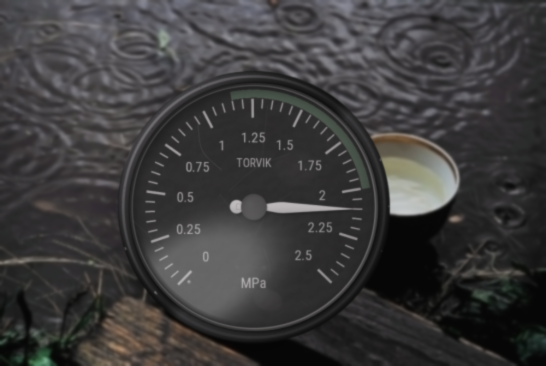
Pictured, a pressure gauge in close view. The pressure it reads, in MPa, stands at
2.1 MPa
